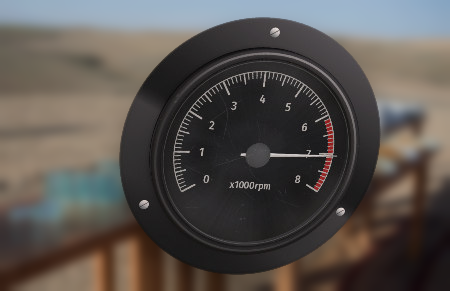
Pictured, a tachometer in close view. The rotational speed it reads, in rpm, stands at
7000 rpm
